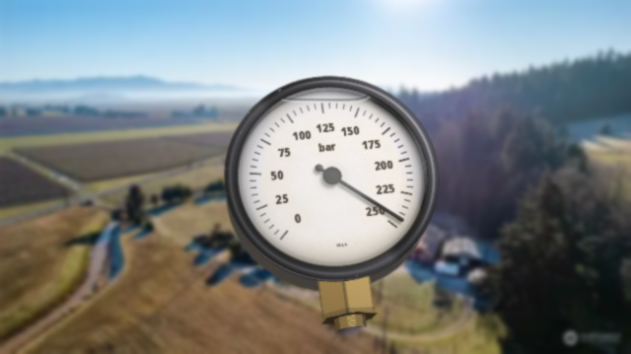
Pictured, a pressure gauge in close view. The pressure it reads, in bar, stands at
245 bar
